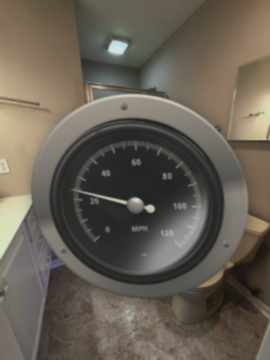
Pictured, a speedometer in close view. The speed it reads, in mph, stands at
25 mph
